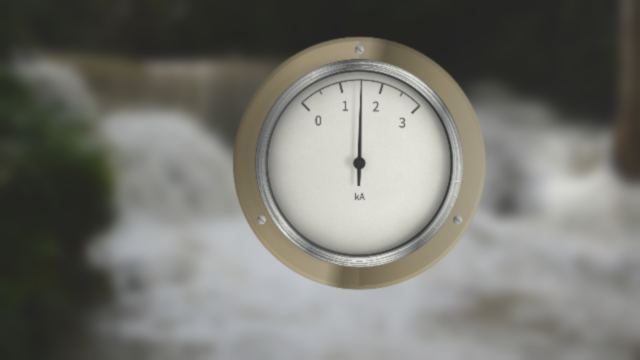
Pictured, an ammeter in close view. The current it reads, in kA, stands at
1.5 kA
